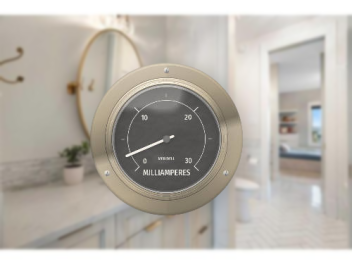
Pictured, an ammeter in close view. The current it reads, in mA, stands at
2.5 mA
